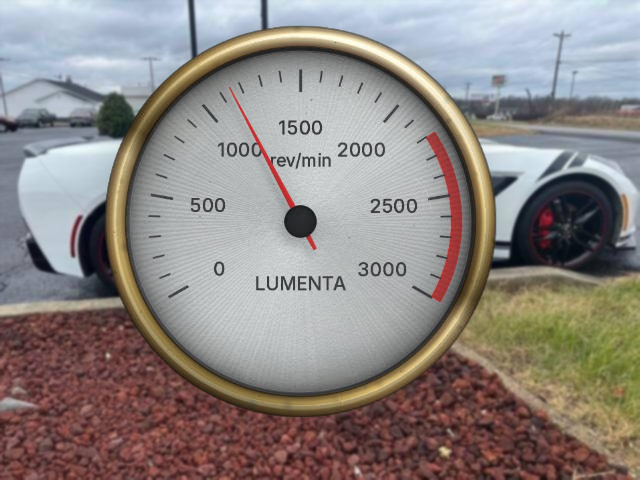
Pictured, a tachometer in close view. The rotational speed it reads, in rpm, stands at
1150 rpm
